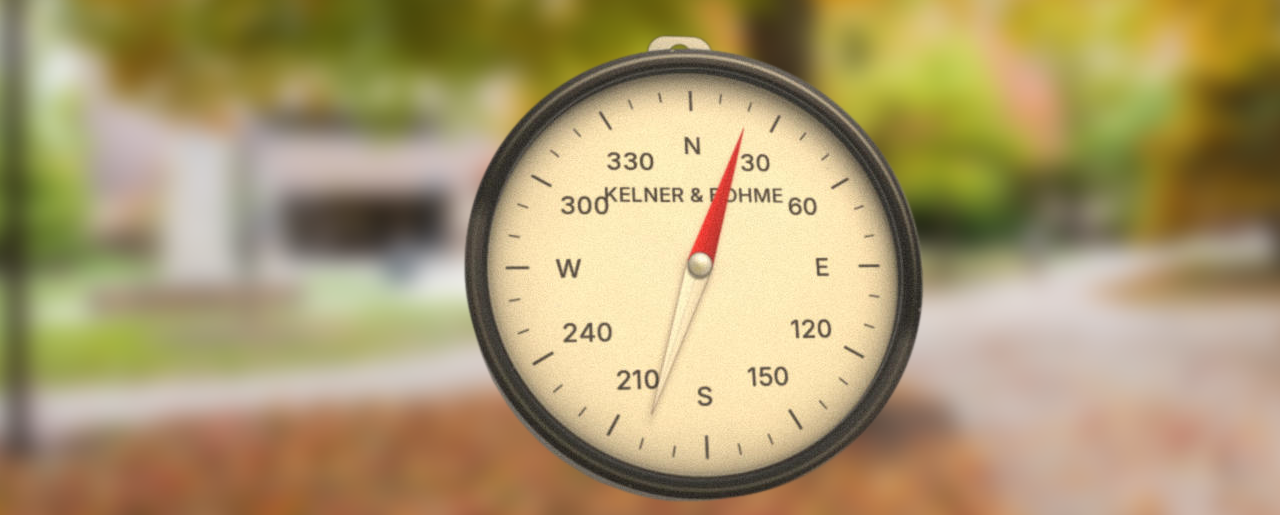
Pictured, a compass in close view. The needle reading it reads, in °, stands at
20 °
